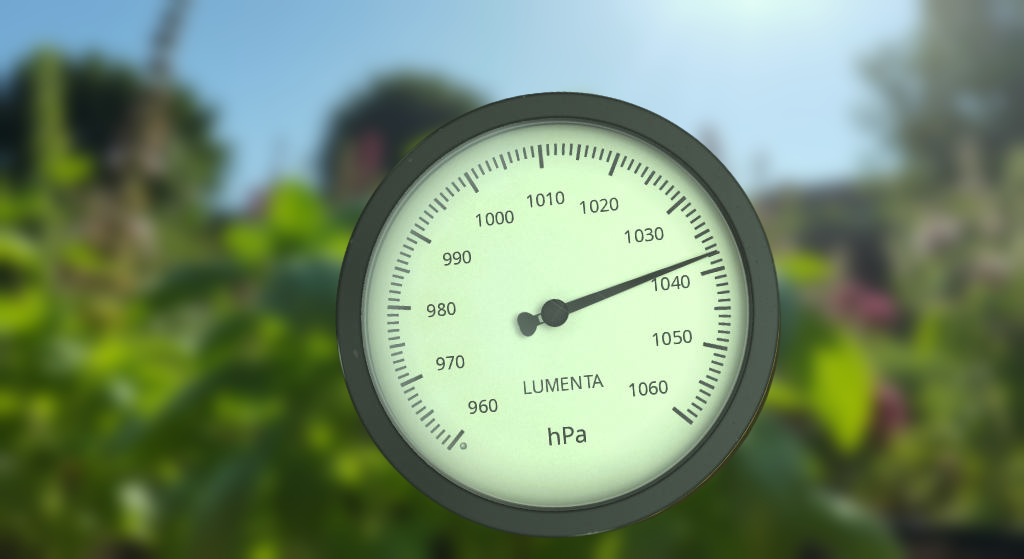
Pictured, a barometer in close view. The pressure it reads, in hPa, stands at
1038 hPa
